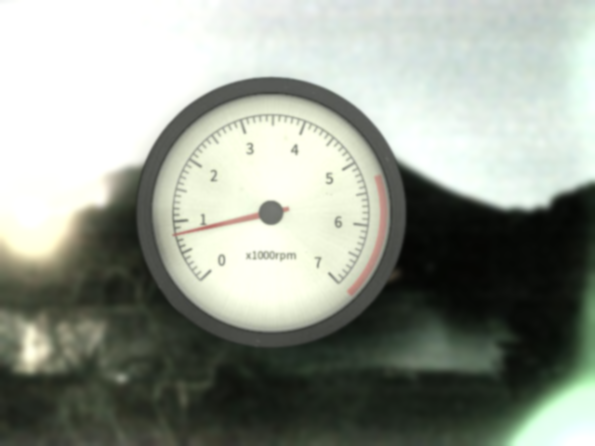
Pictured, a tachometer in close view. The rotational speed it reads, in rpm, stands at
800 rpm
